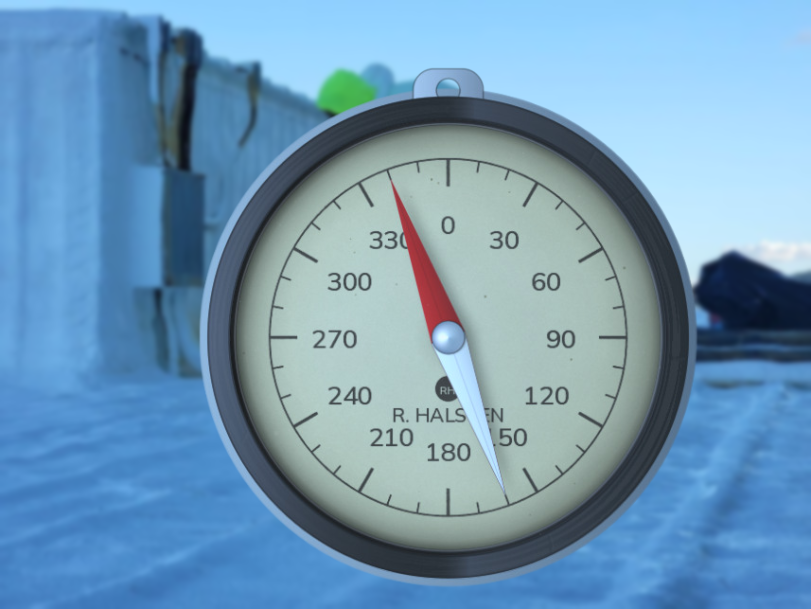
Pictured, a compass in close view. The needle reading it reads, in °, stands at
340 °
